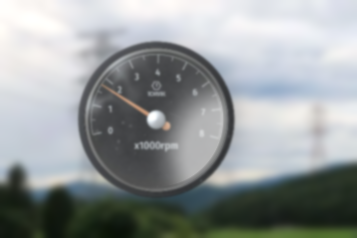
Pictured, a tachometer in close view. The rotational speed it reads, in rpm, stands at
1750 rpm
